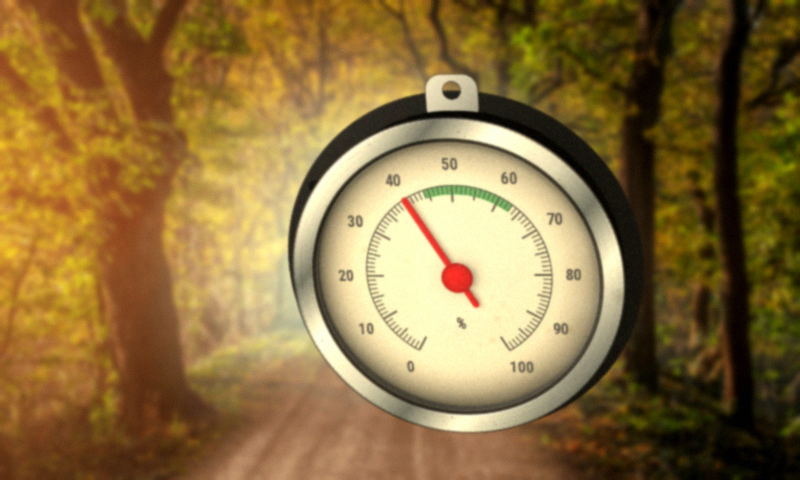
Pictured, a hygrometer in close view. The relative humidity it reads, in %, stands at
40 %
